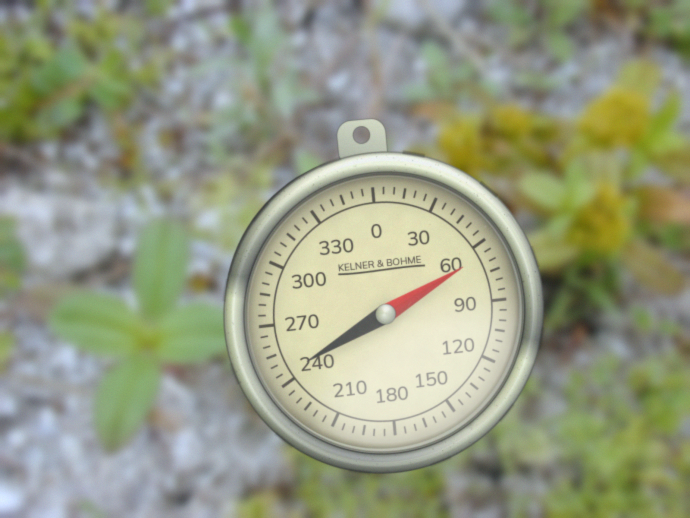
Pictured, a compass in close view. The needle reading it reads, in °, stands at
65 °
